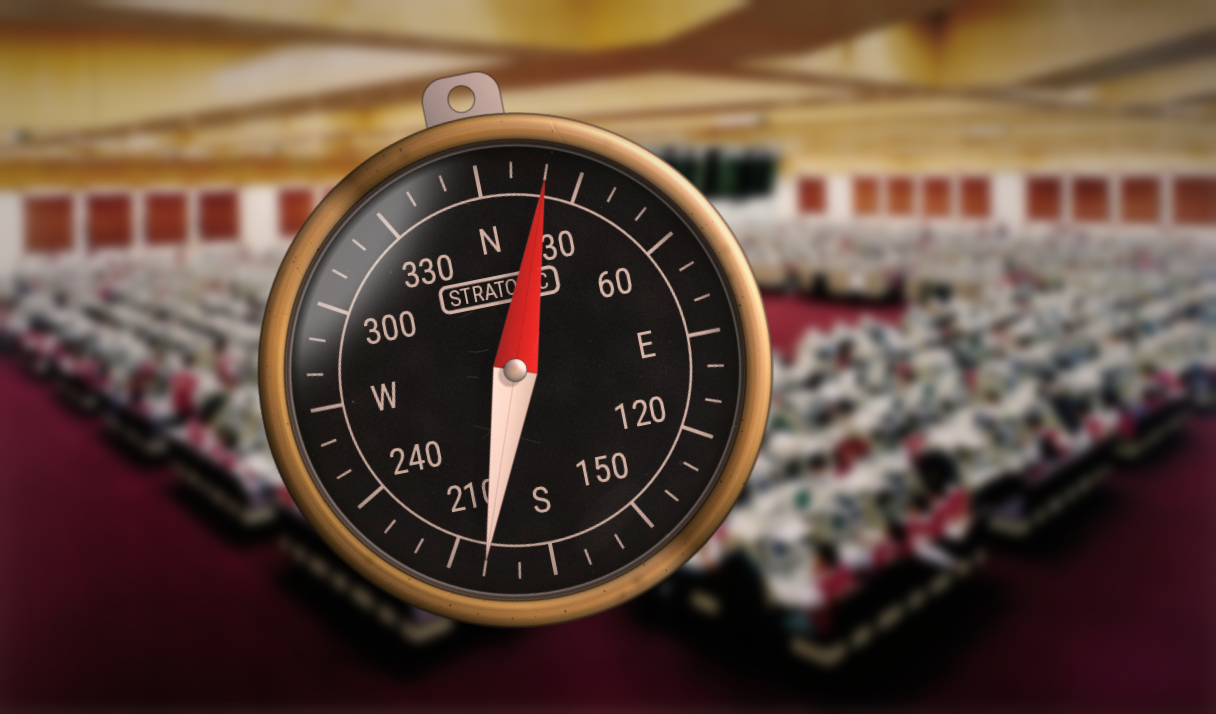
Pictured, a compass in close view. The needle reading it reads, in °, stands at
20 °
